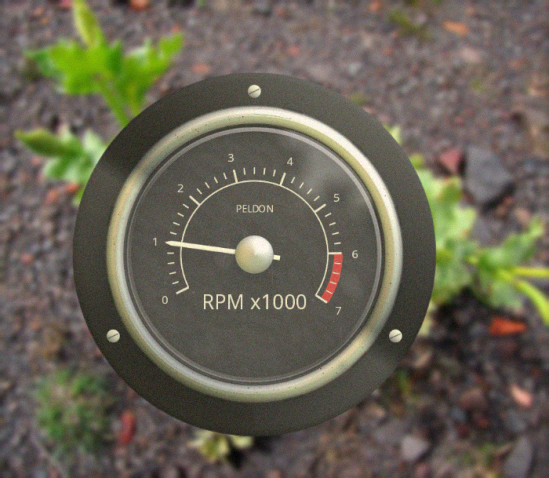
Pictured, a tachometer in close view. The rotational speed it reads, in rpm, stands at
1000 rpm
